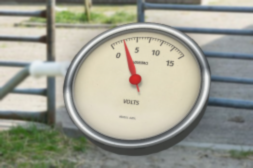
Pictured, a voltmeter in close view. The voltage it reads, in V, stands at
2.5 V
